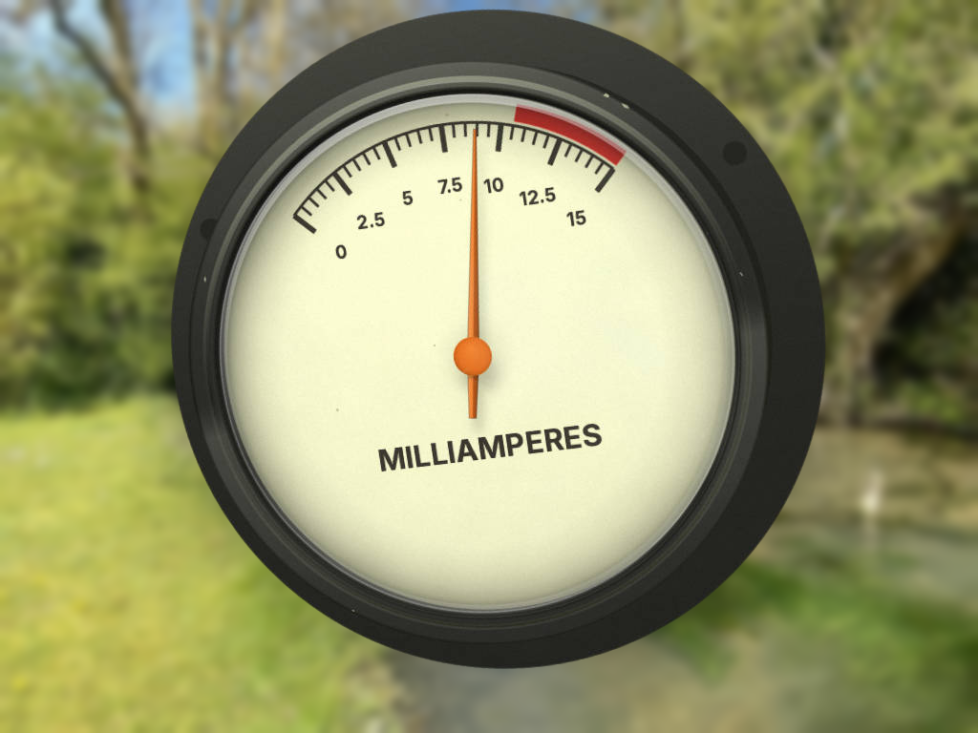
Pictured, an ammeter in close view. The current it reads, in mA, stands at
9 mA
